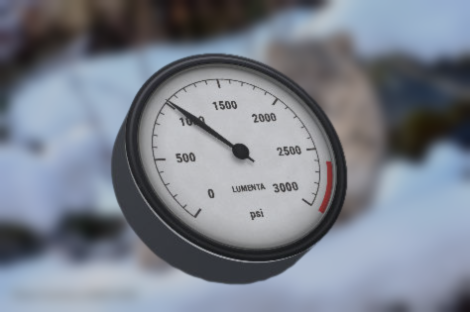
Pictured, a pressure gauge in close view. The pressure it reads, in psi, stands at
1000 psi
